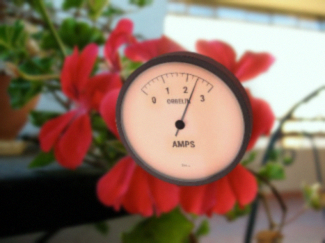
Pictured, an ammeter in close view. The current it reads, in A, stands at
2.4 A
